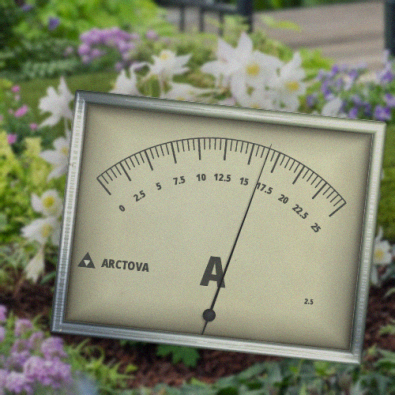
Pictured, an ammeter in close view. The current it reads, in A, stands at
16.5 A
